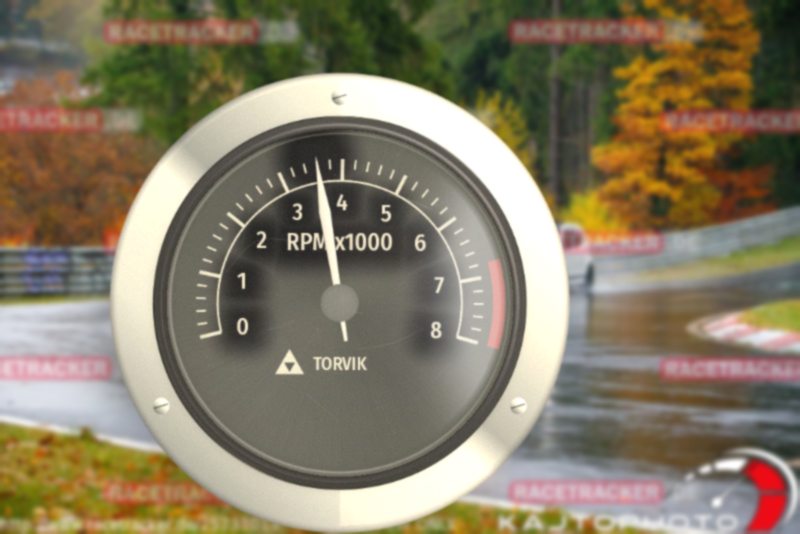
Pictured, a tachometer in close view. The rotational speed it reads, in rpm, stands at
3600 rpm
